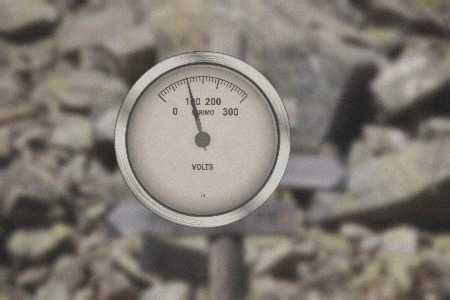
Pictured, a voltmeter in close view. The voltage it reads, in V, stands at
100 V
